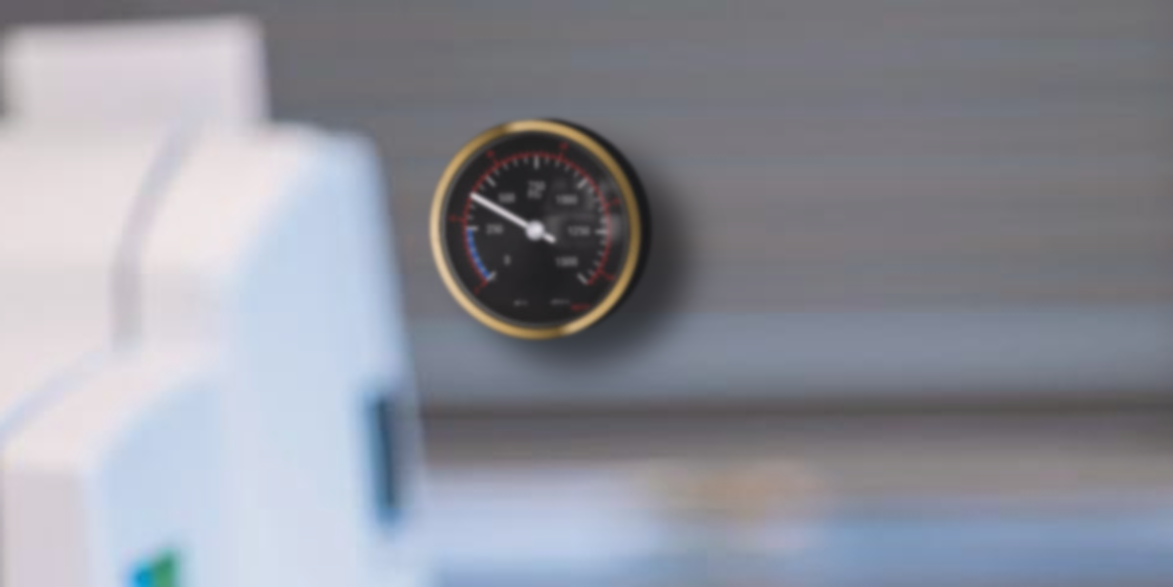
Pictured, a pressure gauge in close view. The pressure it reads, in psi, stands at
400 psi
